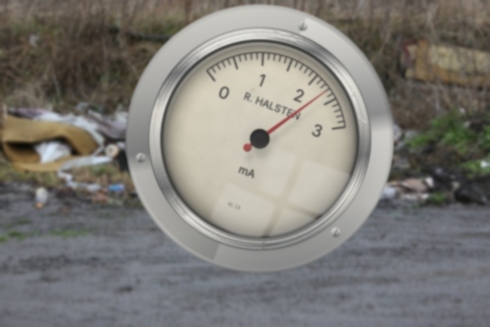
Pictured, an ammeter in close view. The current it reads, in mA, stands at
2.3 mA
